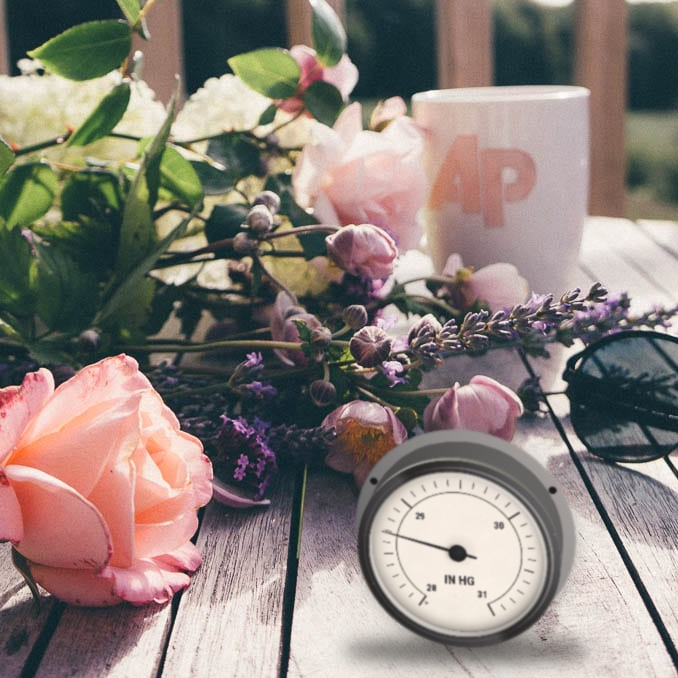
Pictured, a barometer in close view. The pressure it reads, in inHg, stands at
28.7 inHg
